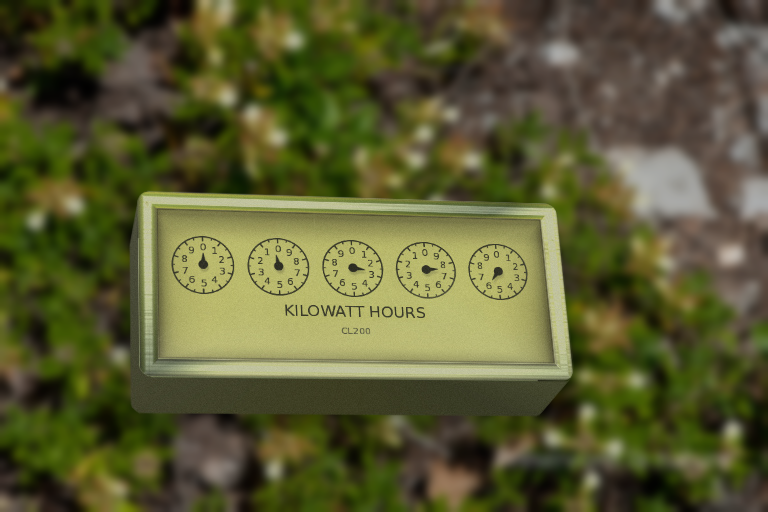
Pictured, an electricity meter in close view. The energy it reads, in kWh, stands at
276 kWh
